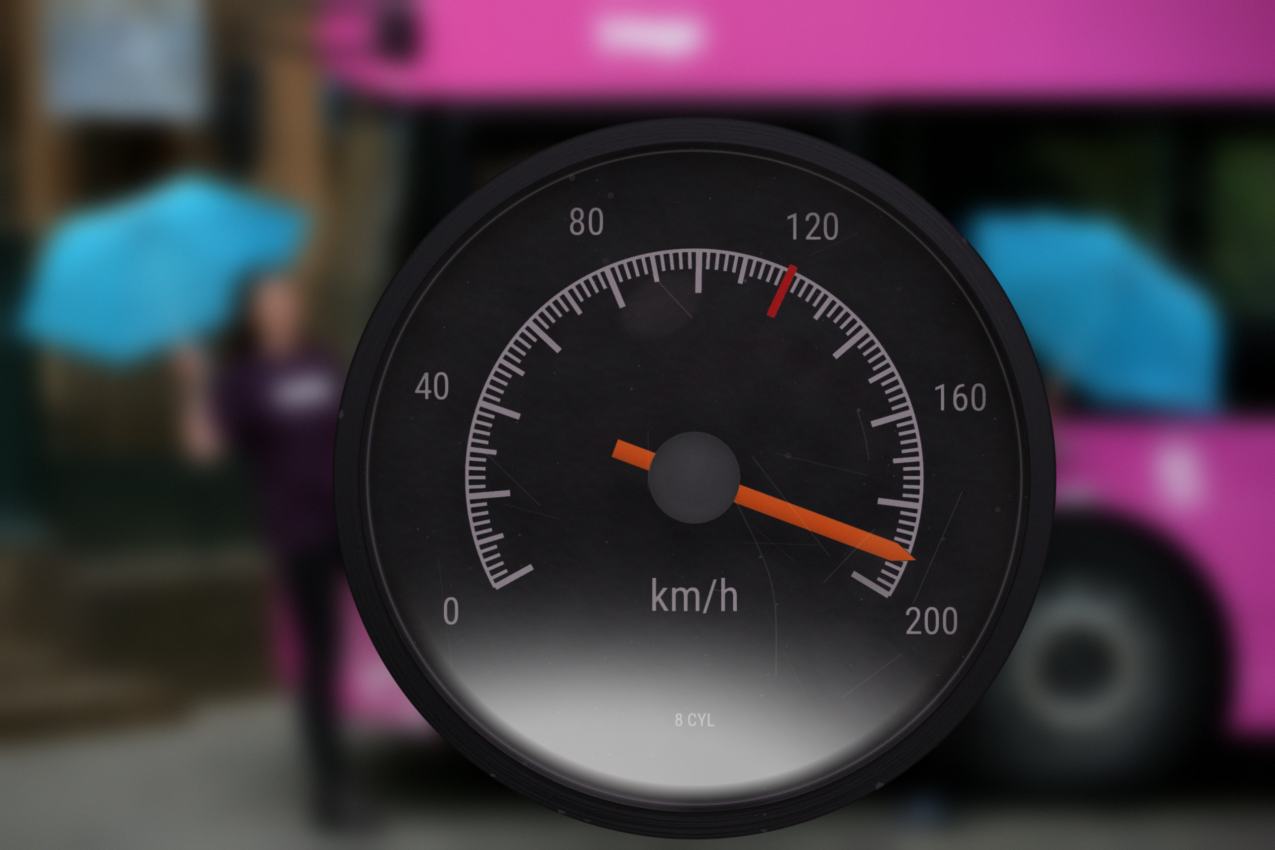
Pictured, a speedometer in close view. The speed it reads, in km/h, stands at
191 km/h
